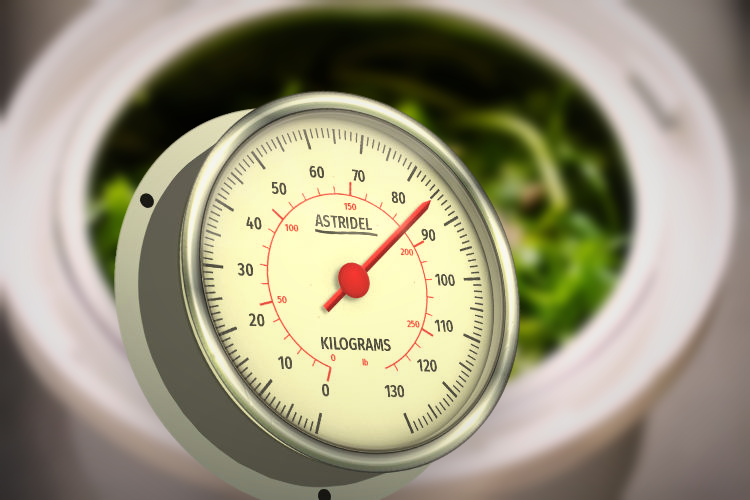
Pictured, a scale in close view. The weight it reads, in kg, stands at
85 kg
